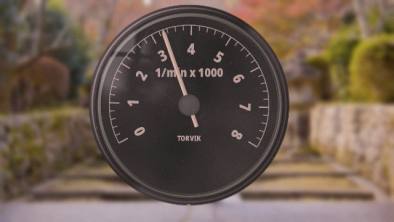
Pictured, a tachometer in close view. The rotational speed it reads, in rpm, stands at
3300 rpm
